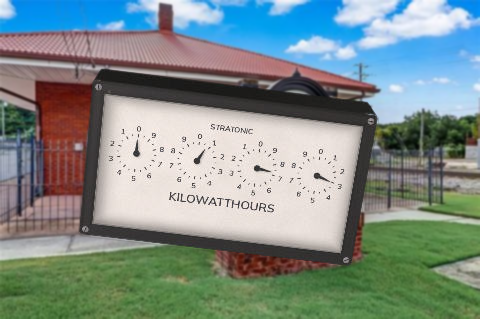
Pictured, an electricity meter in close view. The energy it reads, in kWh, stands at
73 kWh
